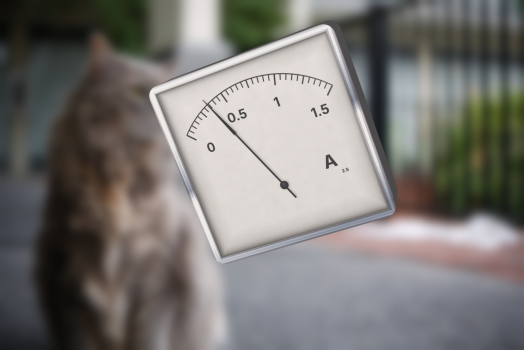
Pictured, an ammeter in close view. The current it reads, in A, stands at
0.35 A
